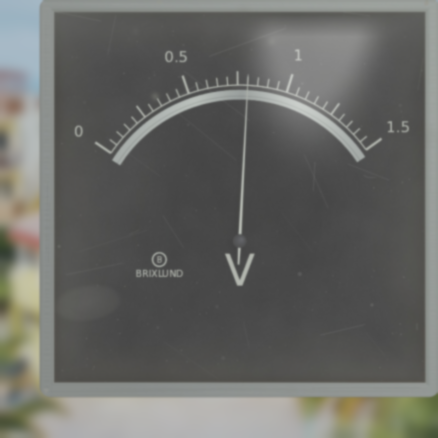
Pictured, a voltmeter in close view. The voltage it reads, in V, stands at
0.8 V
